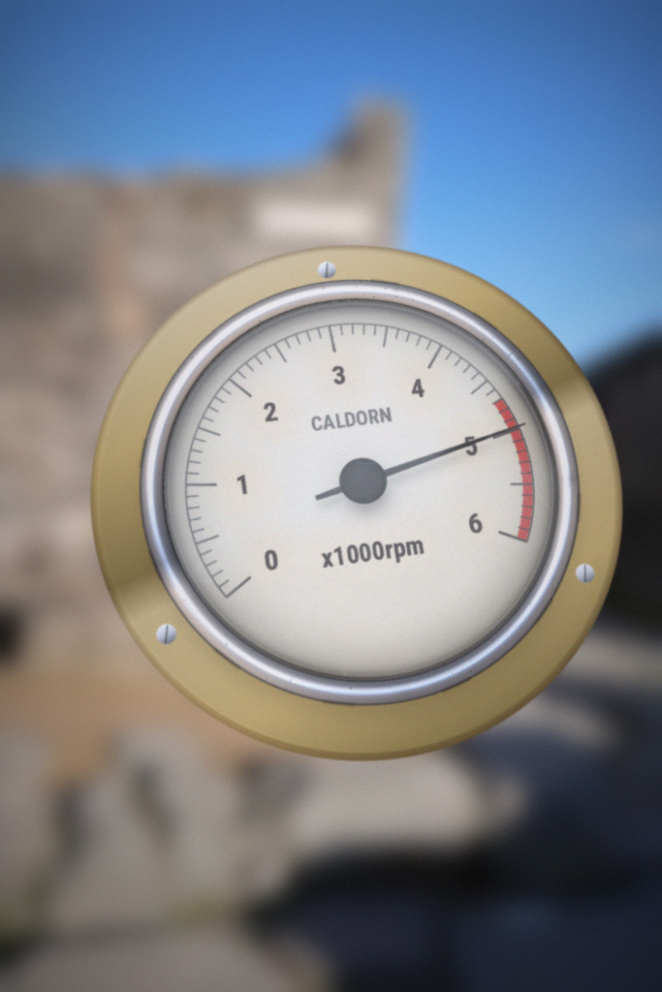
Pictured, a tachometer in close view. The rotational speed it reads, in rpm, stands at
5000 rpm
